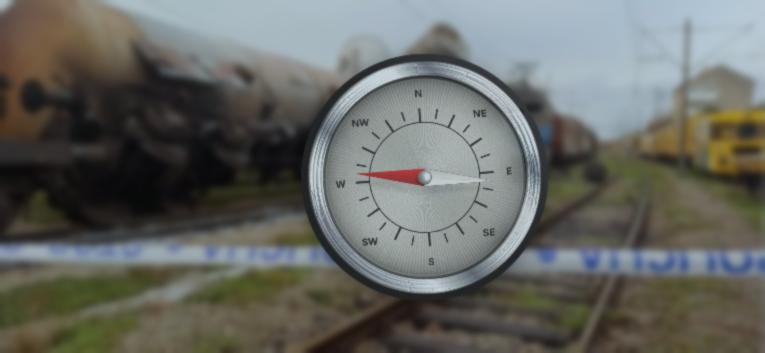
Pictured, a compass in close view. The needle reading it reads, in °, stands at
277.5 °
